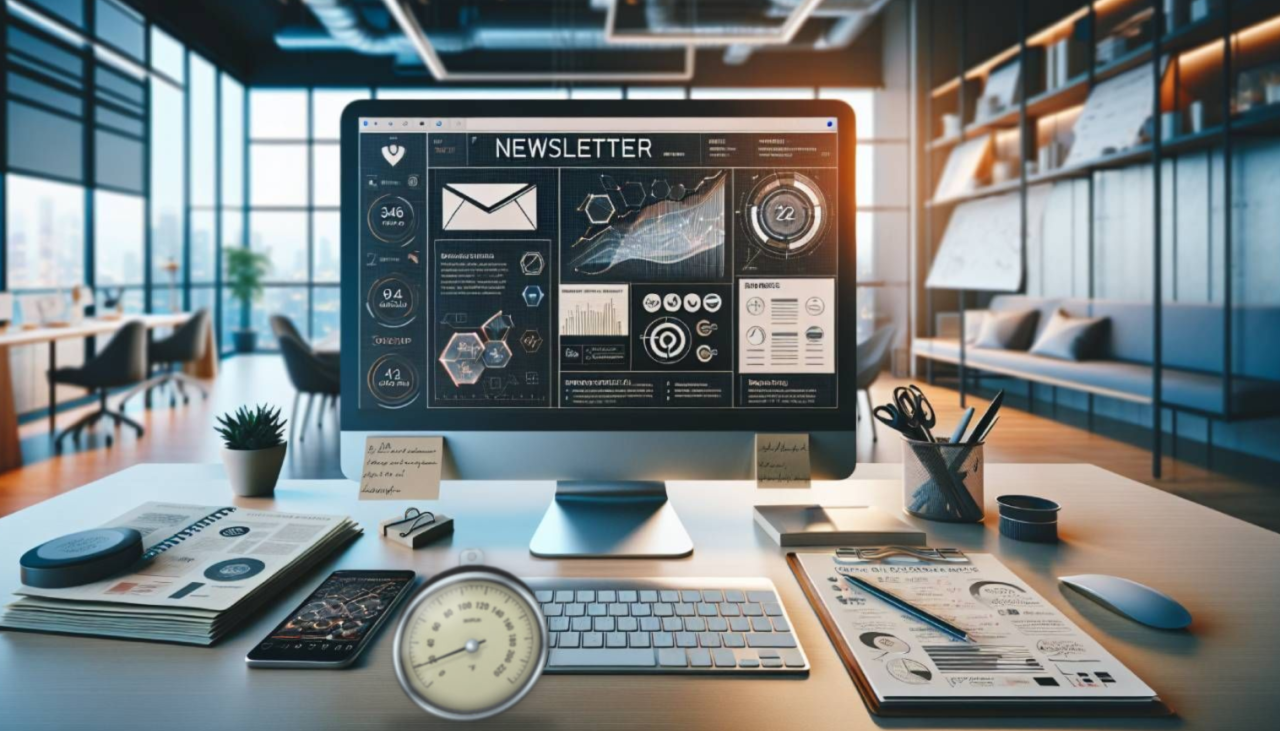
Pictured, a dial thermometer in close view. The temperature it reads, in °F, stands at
20 °F
